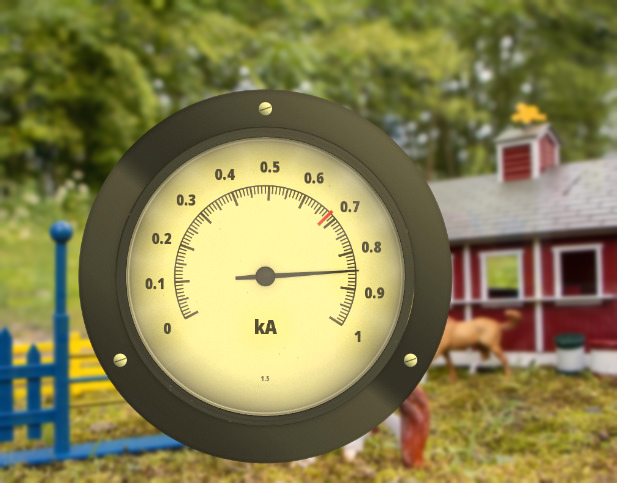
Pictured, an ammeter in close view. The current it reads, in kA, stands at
0.85 kA
